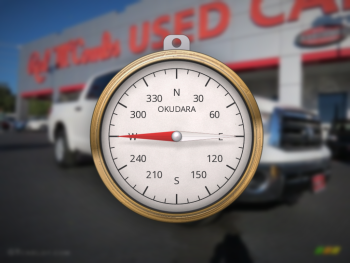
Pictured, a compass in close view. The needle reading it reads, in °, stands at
270 °
